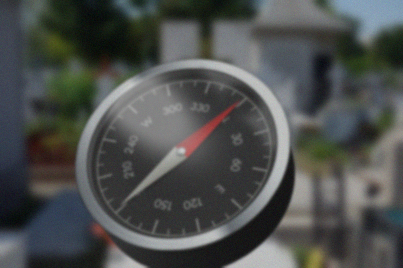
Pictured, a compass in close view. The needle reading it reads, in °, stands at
0 °
